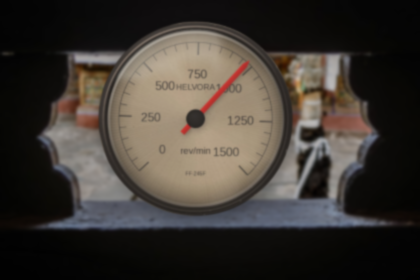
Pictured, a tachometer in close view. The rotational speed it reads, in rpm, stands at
975 rpm
